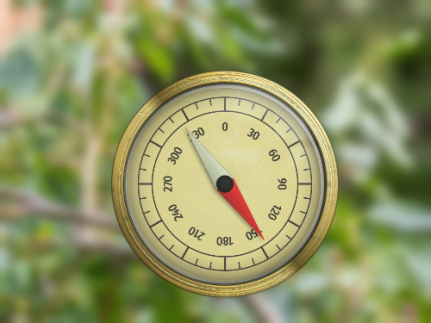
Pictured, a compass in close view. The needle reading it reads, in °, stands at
145 °
